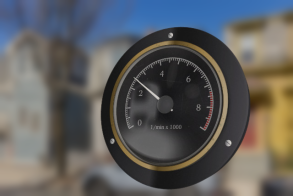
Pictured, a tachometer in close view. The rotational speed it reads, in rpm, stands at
2500 rpm
